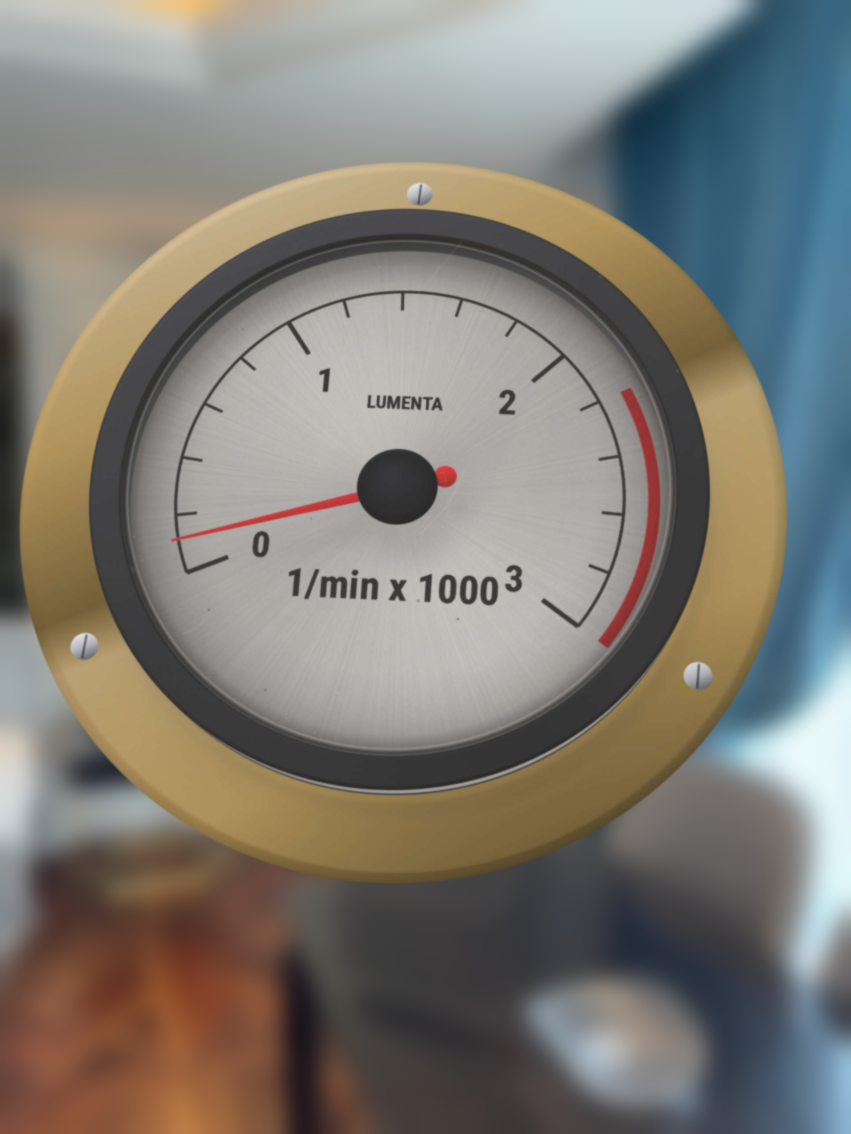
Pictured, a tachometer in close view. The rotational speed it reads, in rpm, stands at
100 rpm
